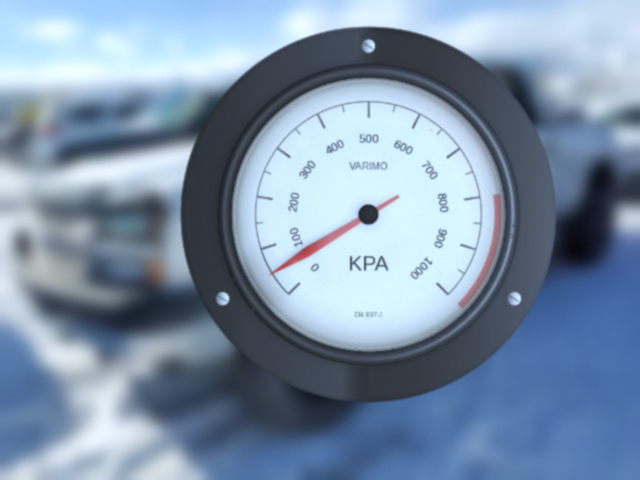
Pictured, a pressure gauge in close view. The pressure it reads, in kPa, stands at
50 kPa
